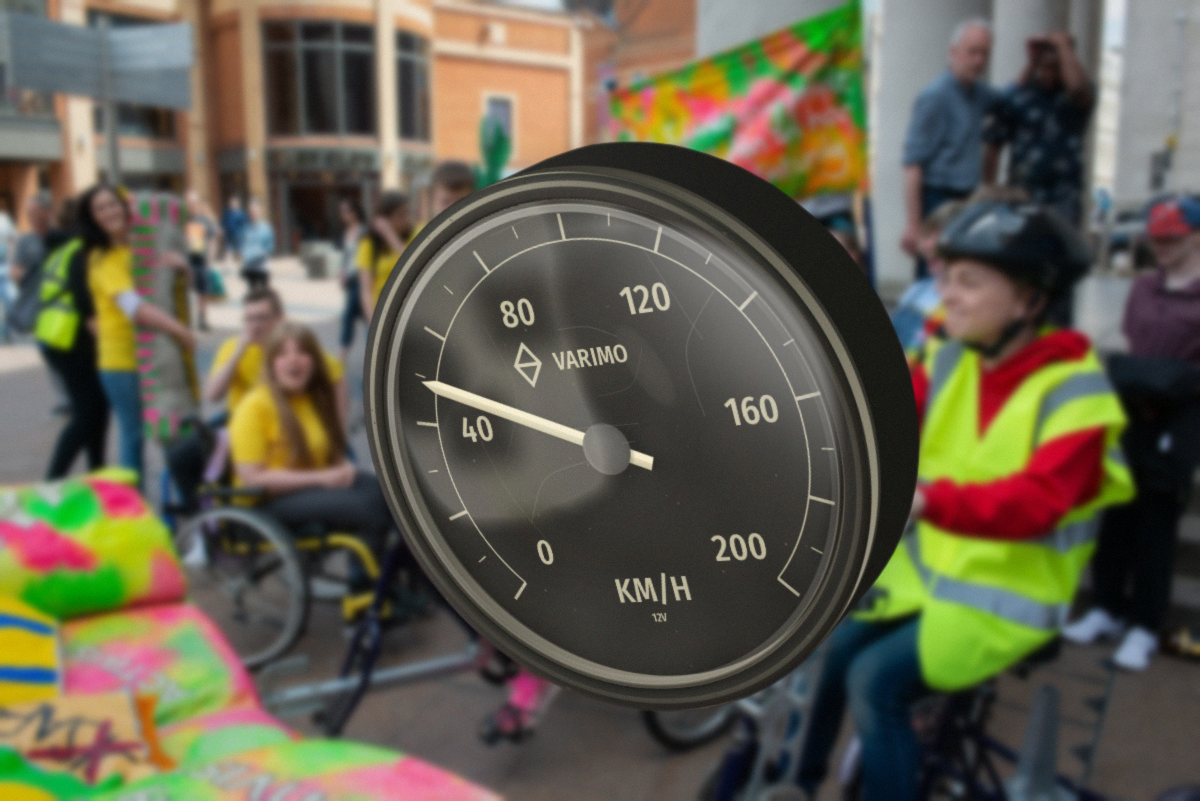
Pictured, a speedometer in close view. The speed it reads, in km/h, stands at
50 km/h
